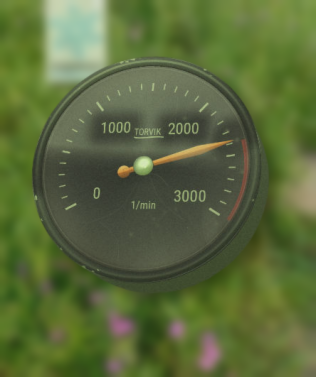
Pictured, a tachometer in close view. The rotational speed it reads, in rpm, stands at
2400 rpm
